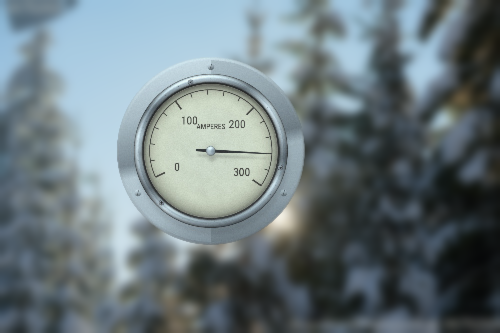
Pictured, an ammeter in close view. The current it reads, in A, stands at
260 A
